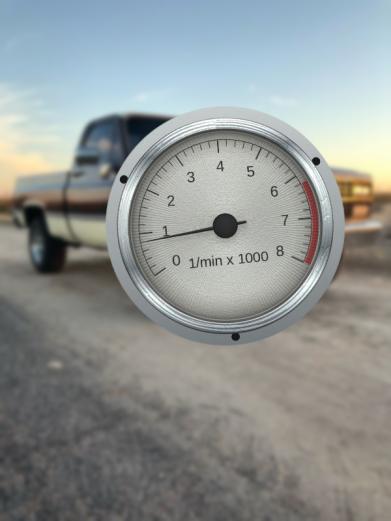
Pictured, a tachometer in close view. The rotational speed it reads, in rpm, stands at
800 rpm
